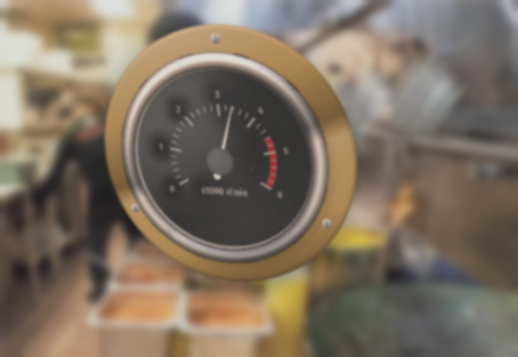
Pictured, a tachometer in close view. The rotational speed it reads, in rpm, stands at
3400 rpm
